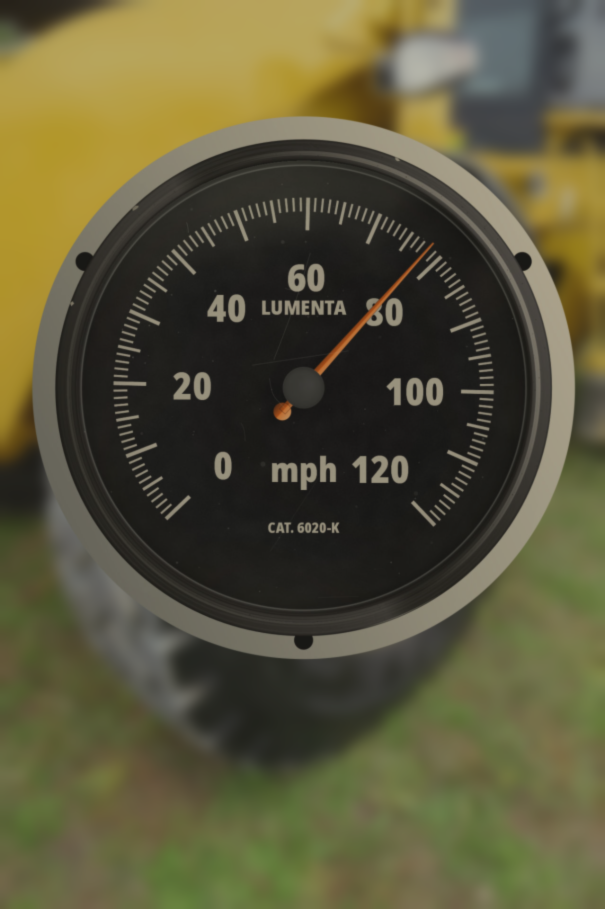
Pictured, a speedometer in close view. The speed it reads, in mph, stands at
78 mph
